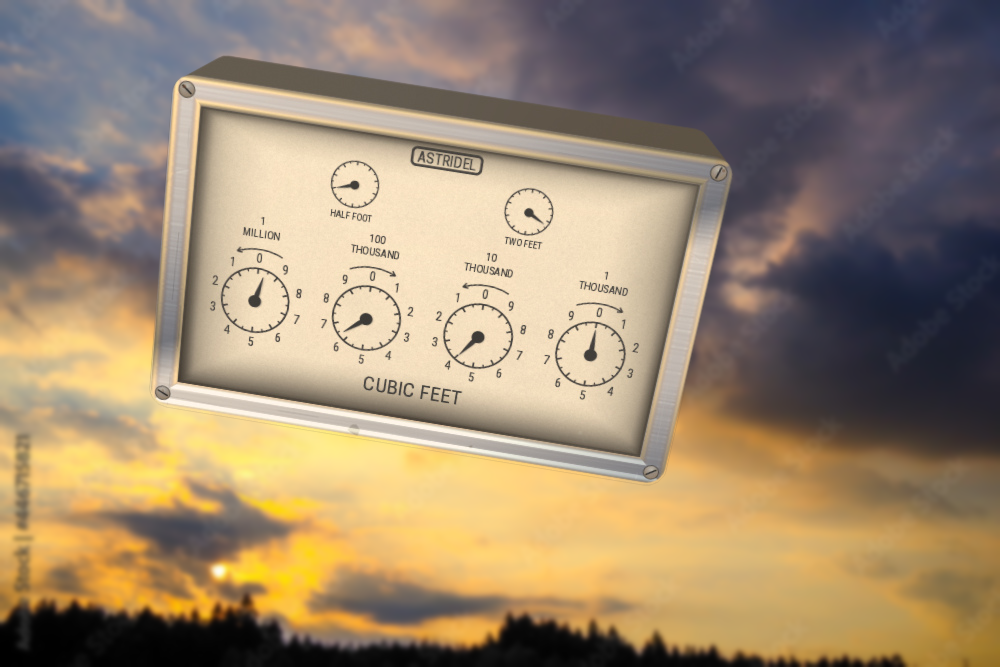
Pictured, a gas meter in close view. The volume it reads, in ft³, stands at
964000 ft³
